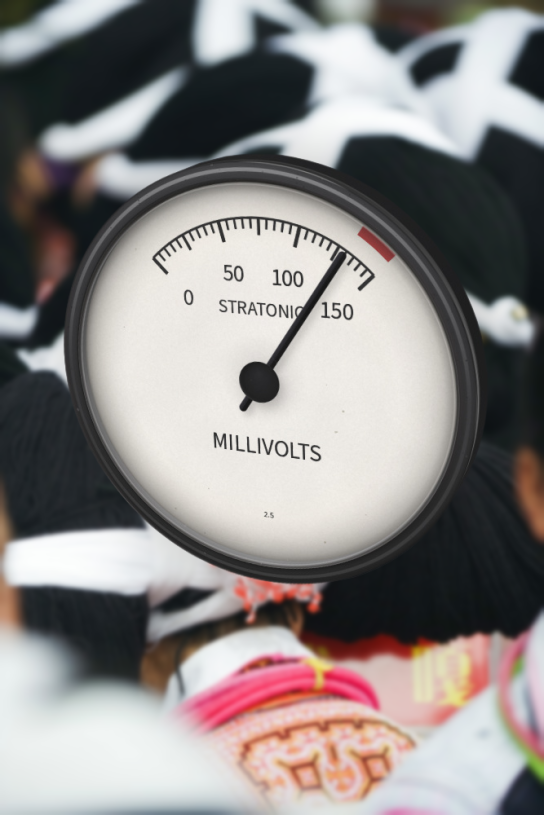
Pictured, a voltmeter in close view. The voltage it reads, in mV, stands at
130 mV
